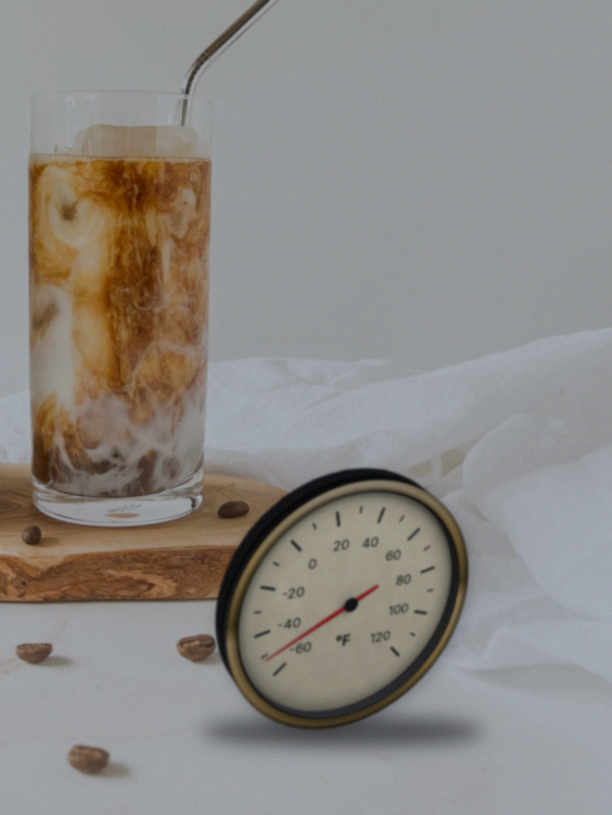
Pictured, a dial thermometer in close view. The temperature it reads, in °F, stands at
-50 °F
